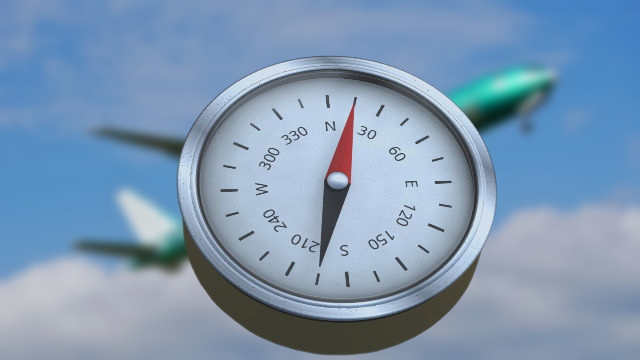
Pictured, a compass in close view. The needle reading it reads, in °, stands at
15 °
